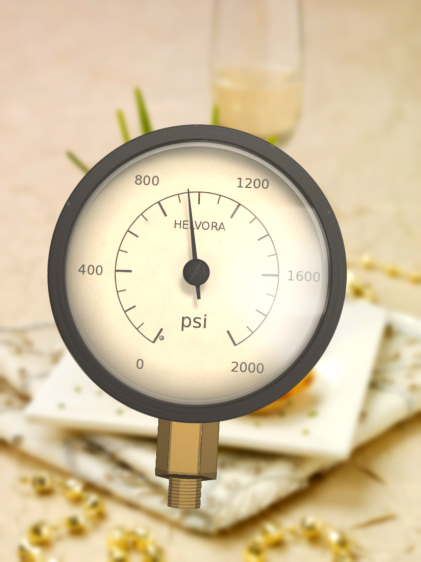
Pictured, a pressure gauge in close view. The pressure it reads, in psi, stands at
950 psi
